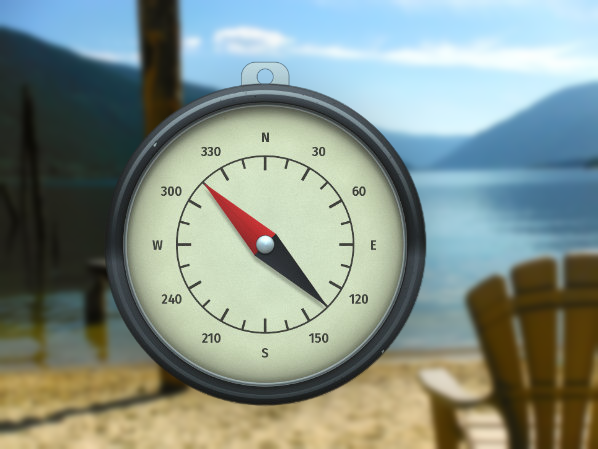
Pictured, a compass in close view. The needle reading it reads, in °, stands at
315 °
